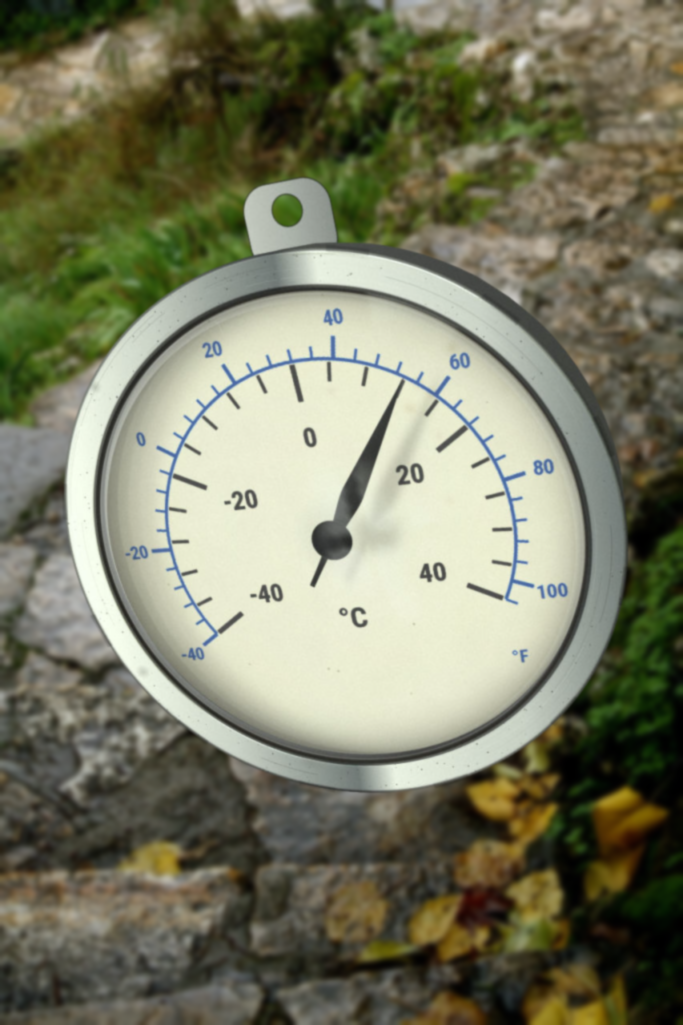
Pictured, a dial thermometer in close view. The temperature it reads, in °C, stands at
12 °C
